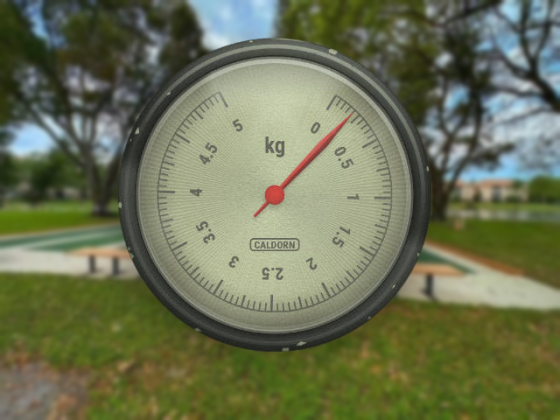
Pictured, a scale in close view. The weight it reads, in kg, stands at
0.2 kg
